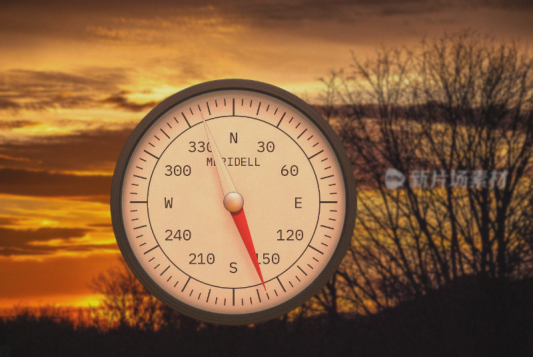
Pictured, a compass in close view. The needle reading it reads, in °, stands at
160 °
